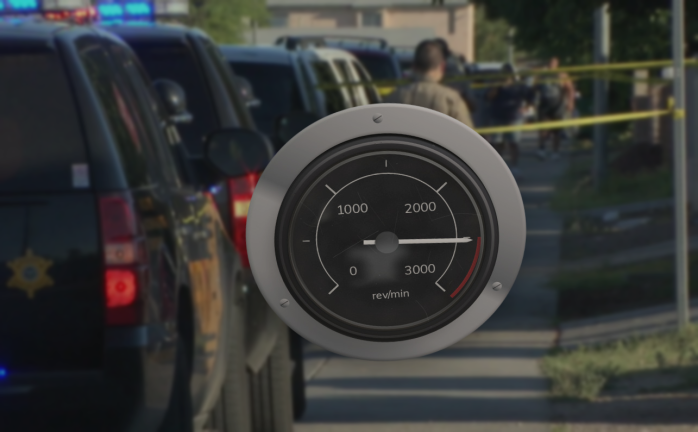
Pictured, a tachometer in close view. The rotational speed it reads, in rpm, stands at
2500 rpm
